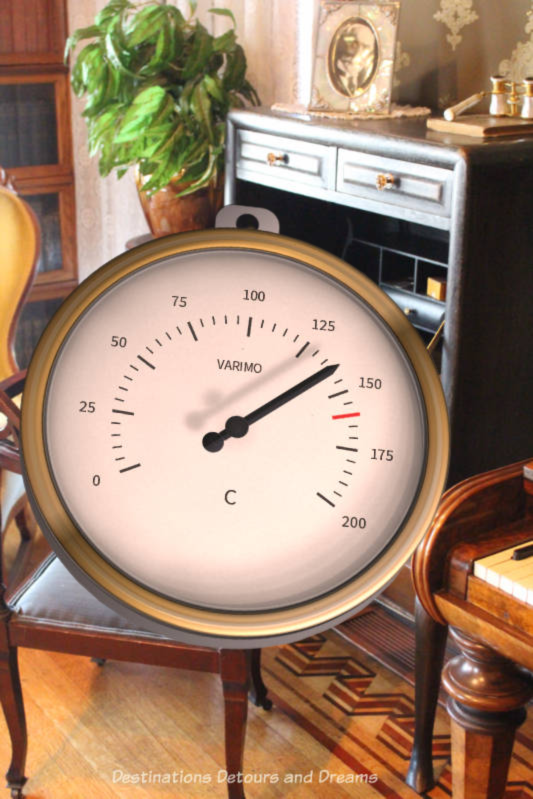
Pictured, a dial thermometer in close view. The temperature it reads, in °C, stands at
140 °C
